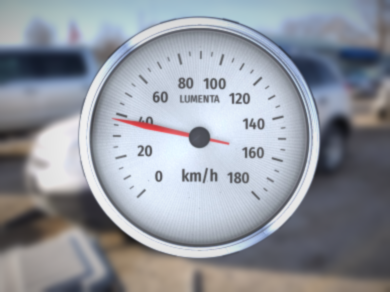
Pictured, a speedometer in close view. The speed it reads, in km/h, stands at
37.5 km/h
